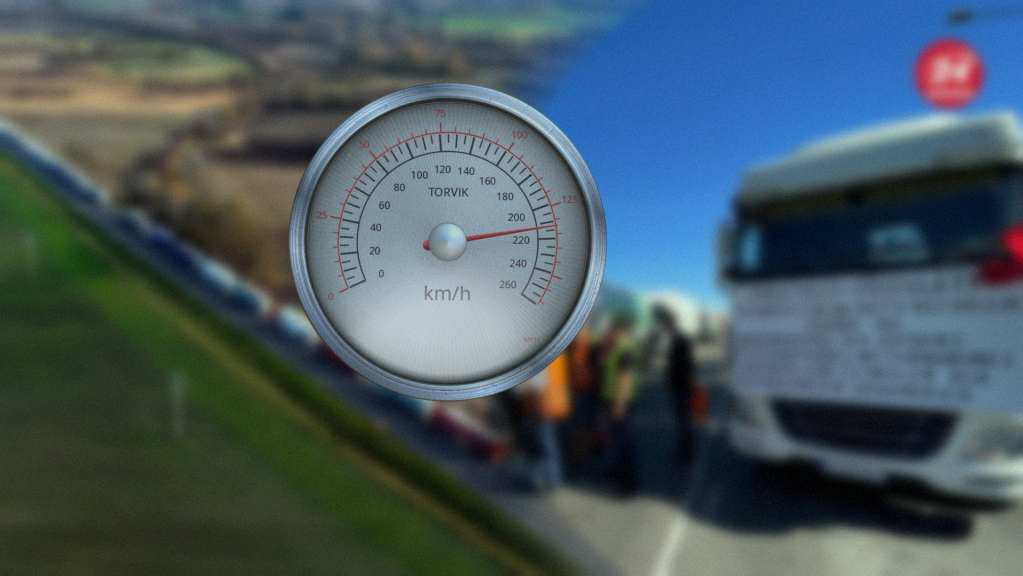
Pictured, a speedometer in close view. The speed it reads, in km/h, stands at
212.5 km/h
